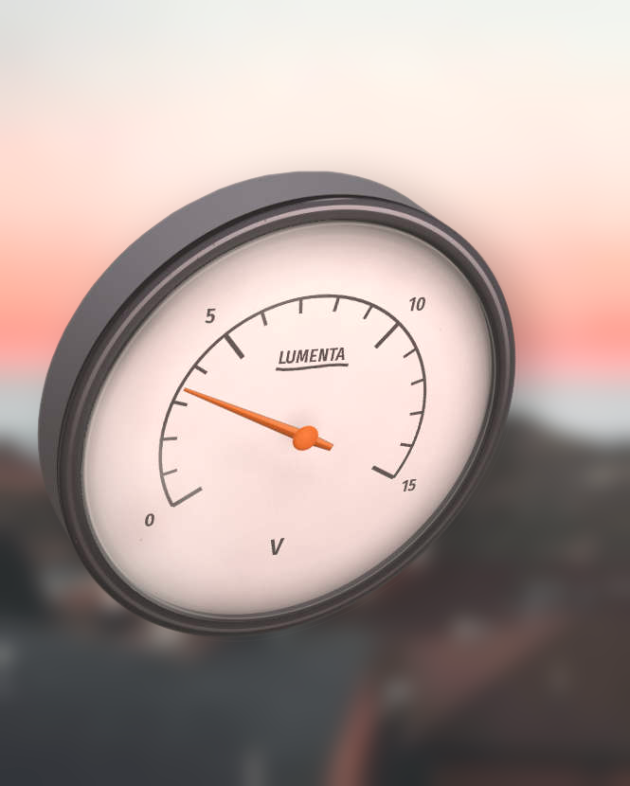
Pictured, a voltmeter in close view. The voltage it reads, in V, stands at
3.5 V
